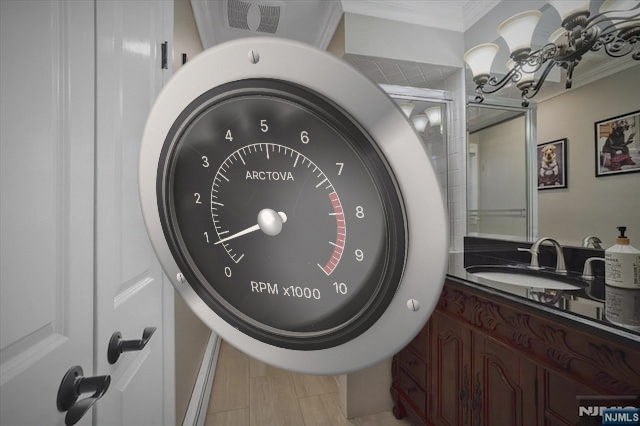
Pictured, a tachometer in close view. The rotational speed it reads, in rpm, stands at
800 rpm
